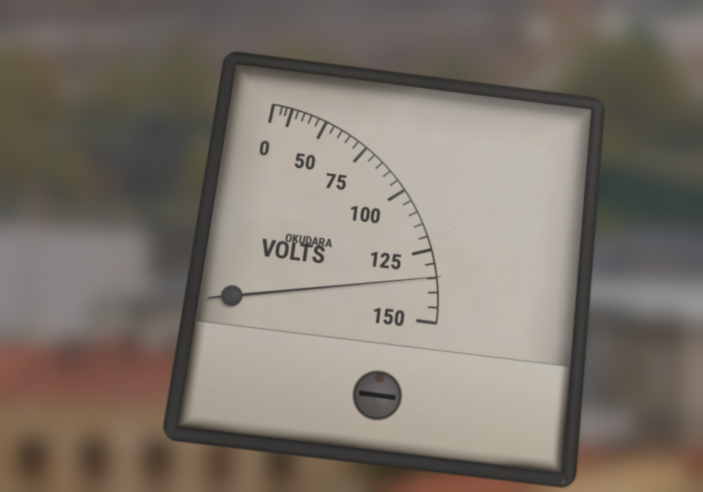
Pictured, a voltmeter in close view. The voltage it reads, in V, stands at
135 V
